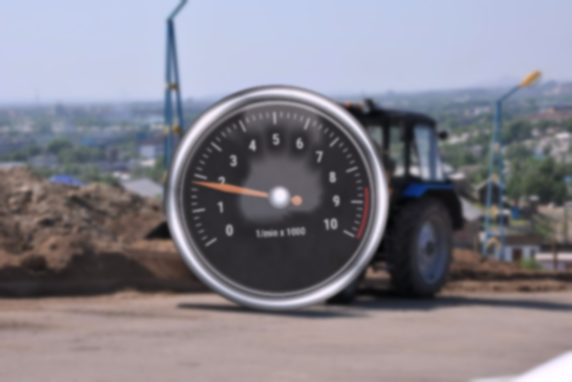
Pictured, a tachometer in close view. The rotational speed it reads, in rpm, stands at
1800 rpm
